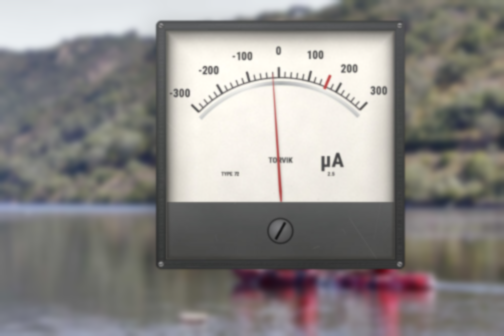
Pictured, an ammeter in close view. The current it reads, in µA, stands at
-20 µA
